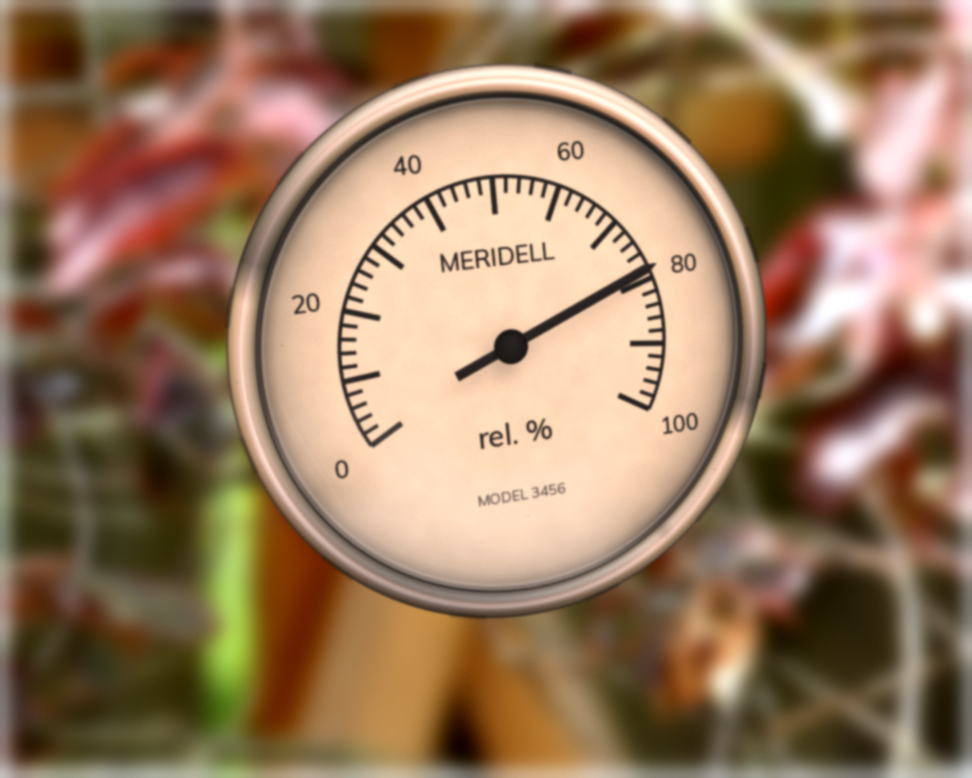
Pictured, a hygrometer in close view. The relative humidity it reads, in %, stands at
78 %
